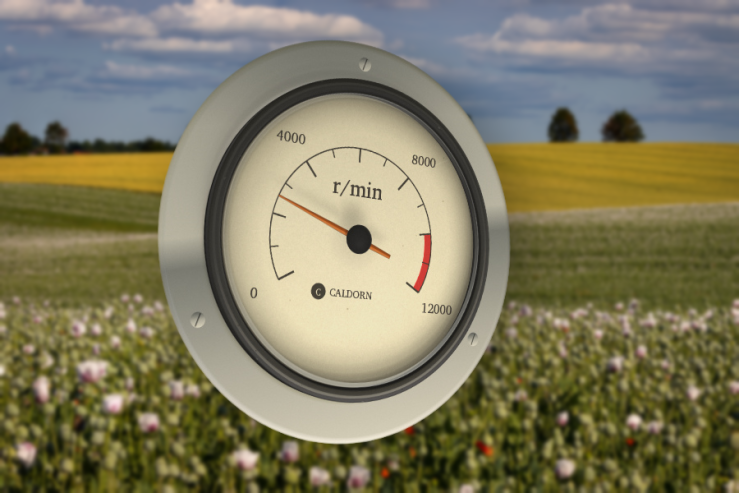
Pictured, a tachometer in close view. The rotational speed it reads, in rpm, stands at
2500 rpm
